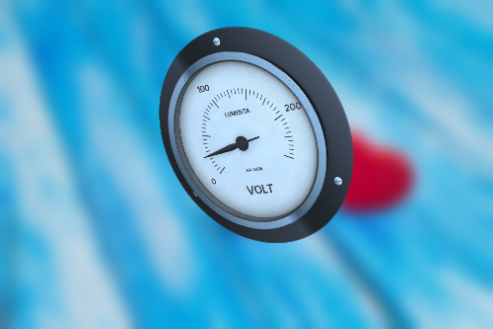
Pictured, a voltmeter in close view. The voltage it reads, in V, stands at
25 V
